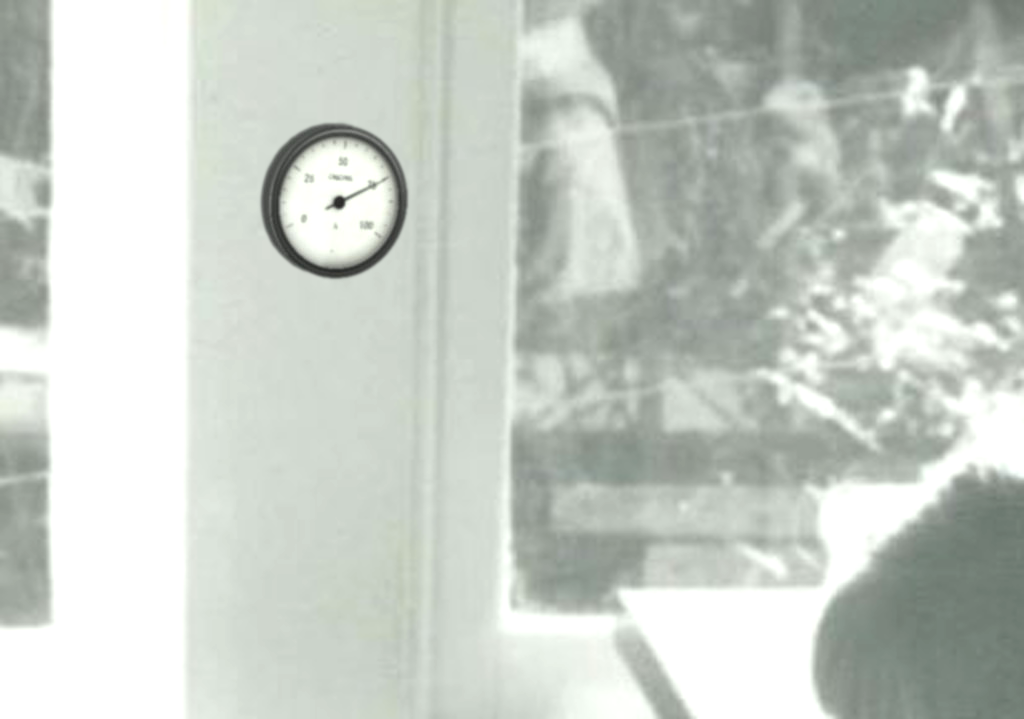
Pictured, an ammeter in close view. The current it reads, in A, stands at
75 A
